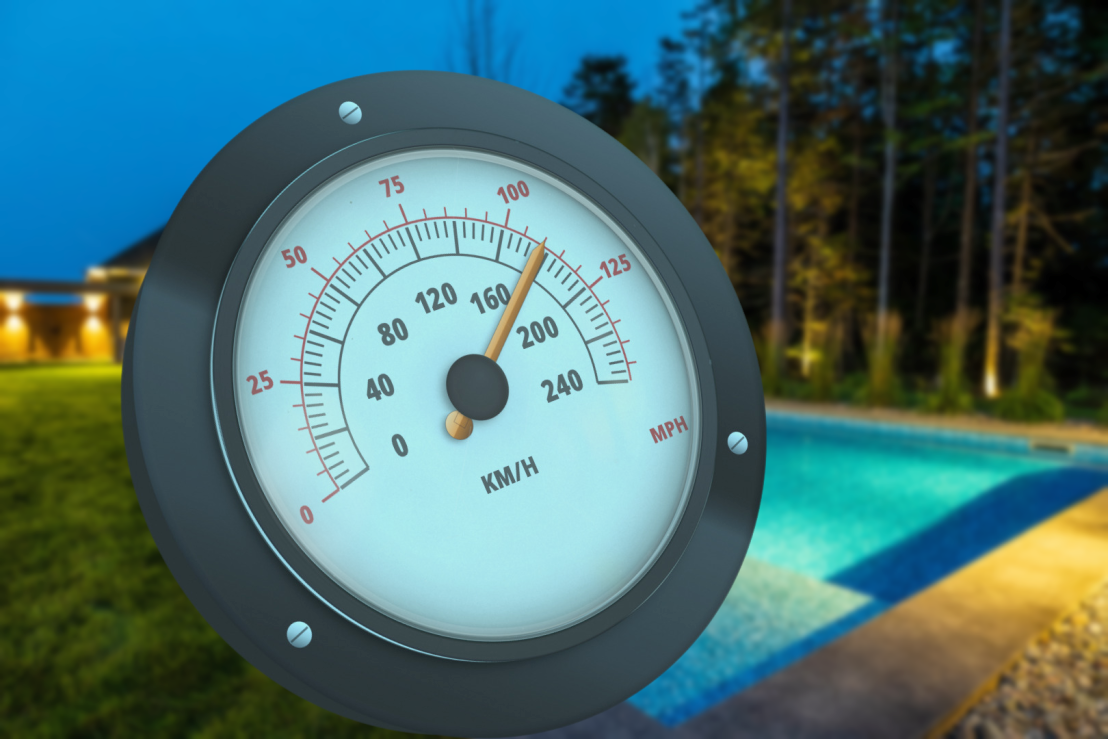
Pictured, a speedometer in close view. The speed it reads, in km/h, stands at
176 km/h
